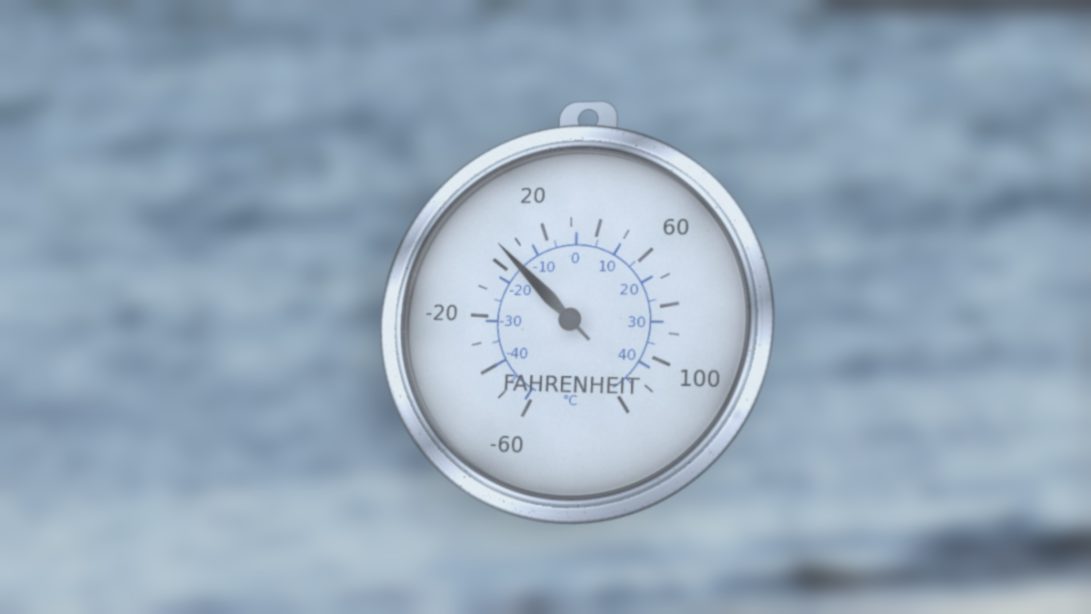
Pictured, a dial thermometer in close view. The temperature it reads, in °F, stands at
5 °F
